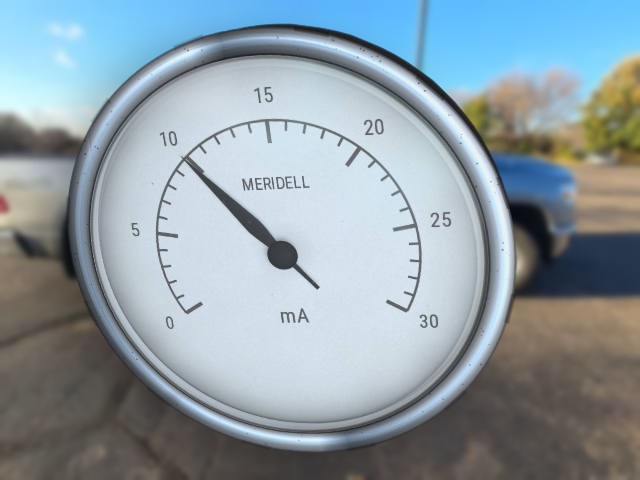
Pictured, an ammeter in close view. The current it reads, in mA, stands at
10 mA
